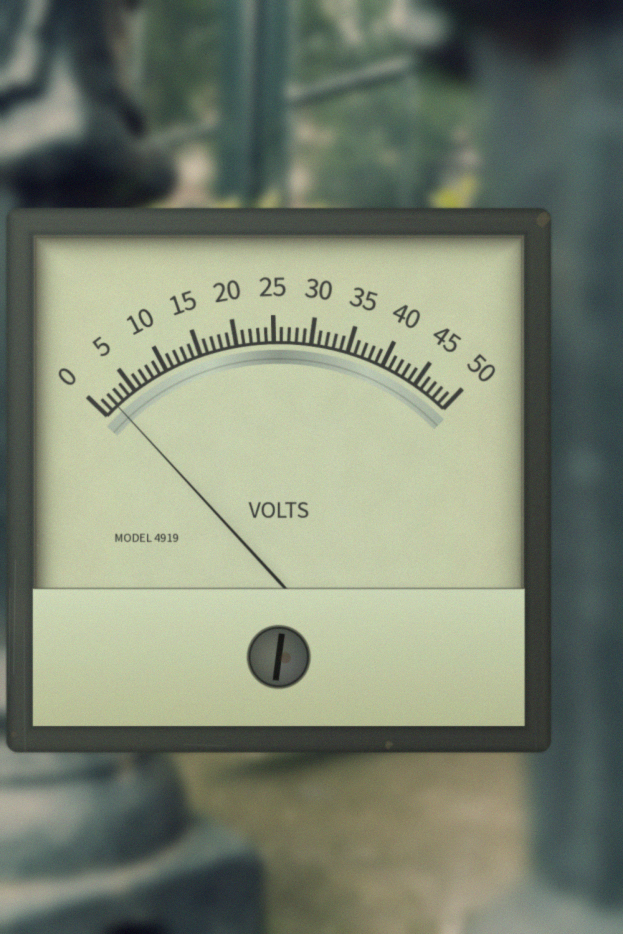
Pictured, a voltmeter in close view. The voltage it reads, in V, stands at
2 V
